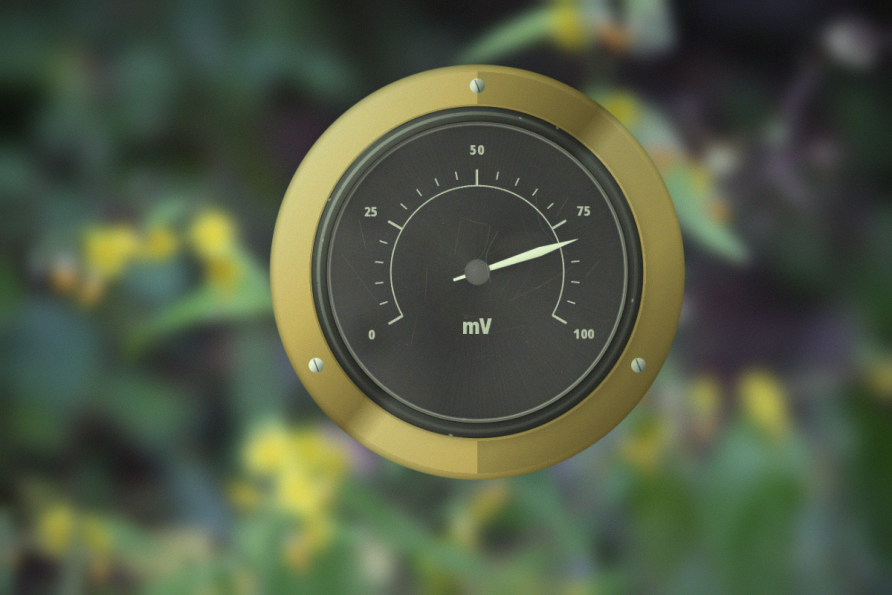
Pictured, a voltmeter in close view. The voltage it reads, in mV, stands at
80 mV
